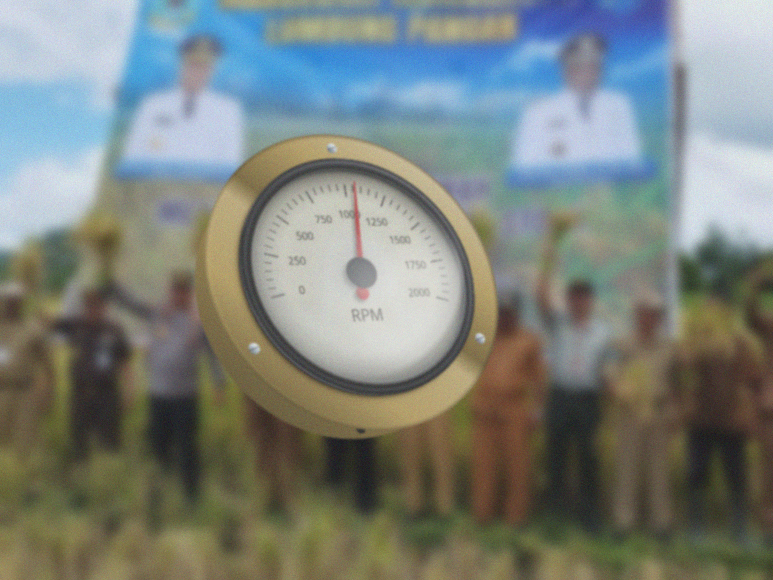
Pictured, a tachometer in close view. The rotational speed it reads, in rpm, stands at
1050 rpm
